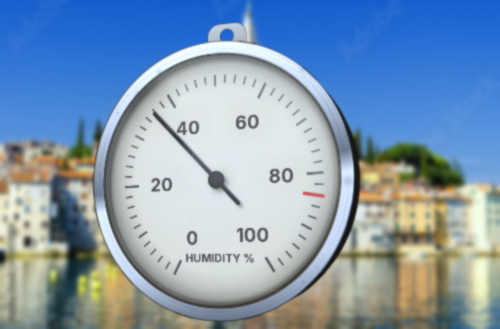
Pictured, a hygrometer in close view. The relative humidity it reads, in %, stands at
36 %
